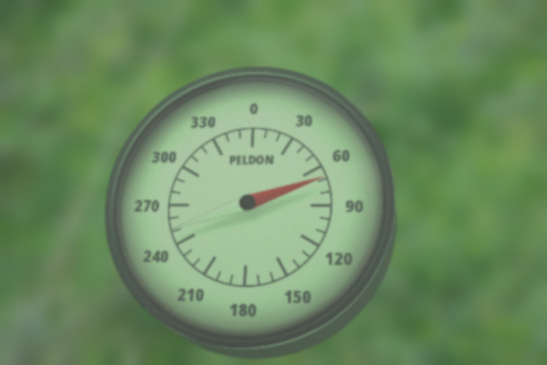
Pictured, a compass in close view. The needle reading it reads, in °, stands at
70 °
